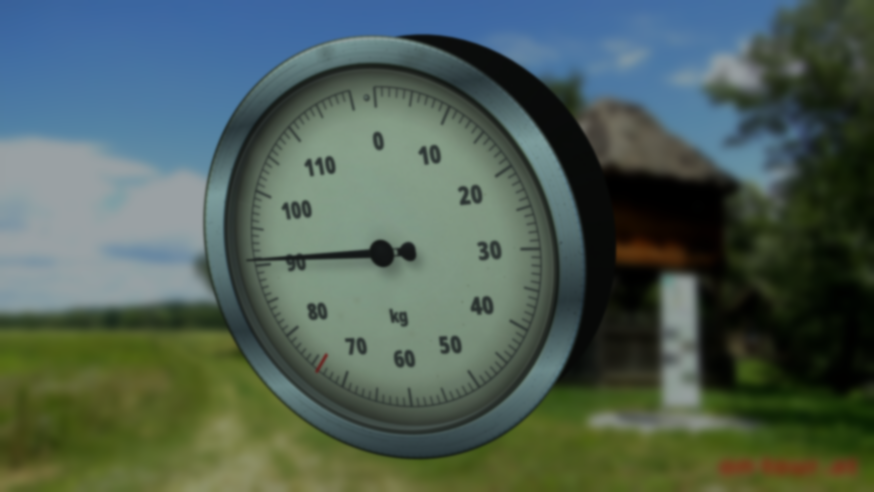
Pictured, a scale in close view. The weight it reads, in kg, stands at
91 kg
